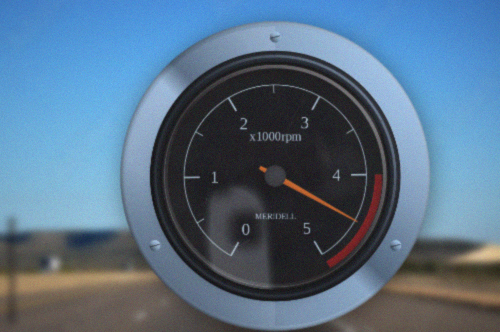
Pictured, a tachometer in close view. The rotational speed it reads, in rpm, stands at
4500 rpm
